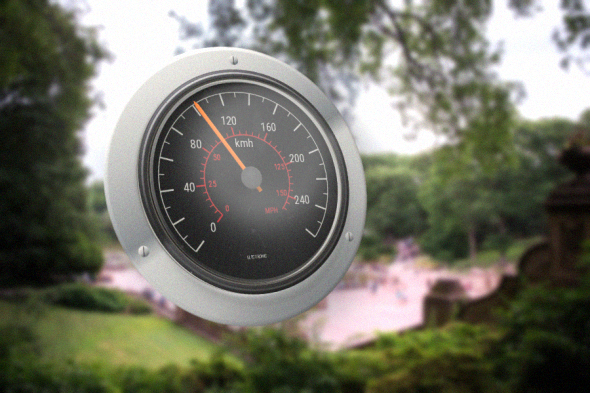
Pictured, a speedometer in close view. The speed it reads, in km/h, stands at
100 km/h
